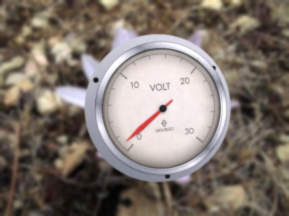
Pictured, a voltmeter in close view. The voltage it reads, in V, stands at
1 V
